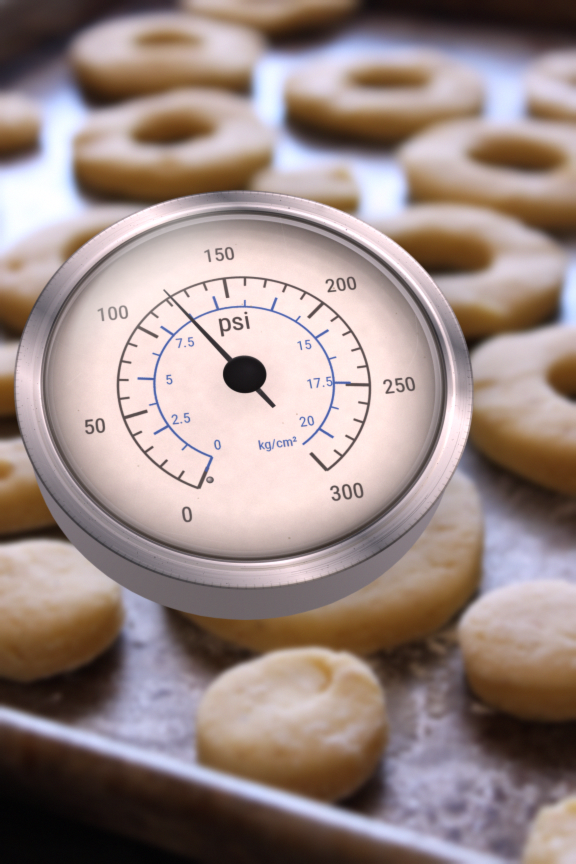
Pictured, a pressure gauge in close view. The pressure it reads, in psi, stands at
120 psi
